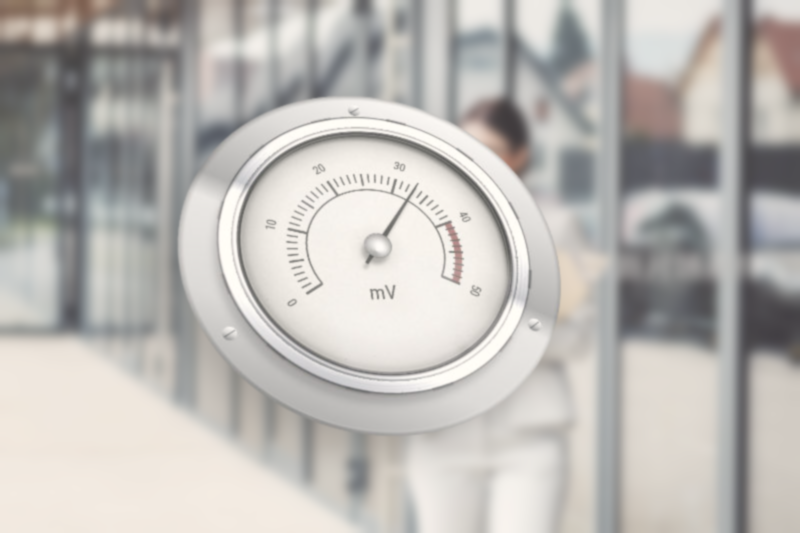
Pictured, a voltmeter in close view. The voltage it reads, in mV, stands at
33 mV
